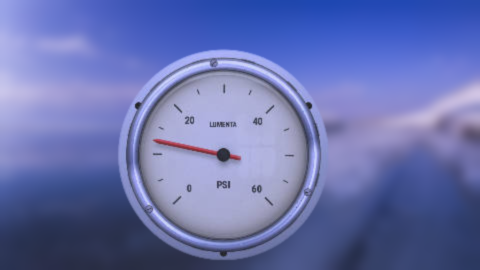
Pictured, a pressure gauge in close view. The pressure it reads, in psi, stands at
12.5 psi
